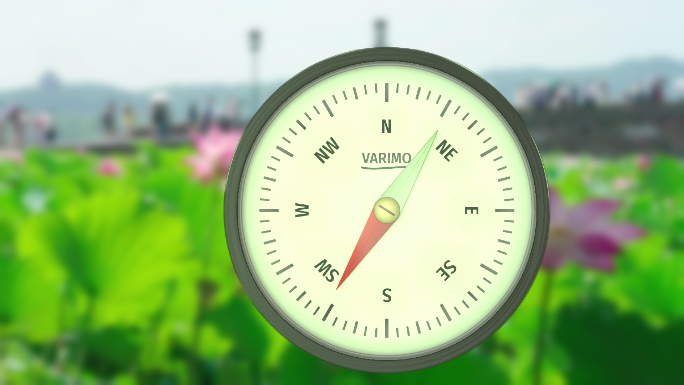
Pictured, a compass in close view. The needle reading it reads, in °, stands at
212.5 °
